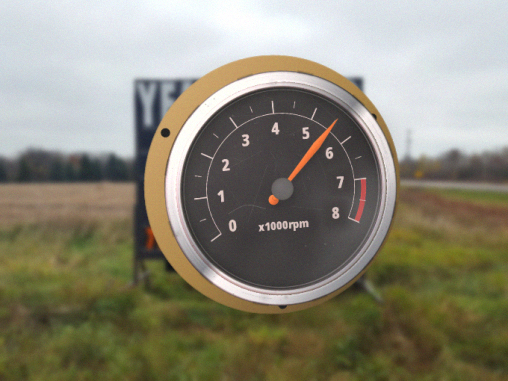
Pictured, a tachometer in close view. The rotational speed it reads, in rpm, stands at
5500 rpm
